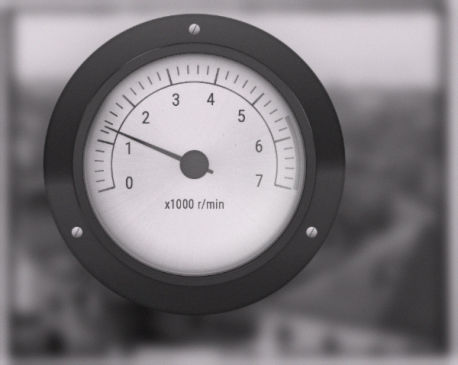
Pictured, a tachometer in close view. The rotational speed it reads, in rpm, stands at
1300 rpm
